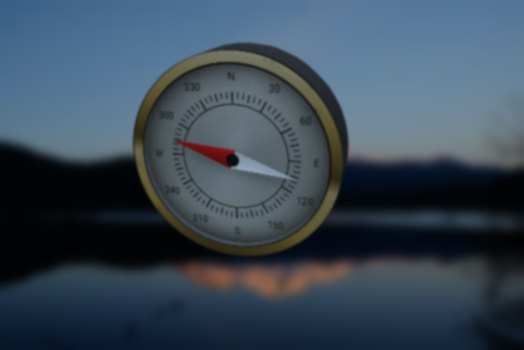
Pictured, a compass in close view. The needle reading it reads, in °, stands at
285 °
